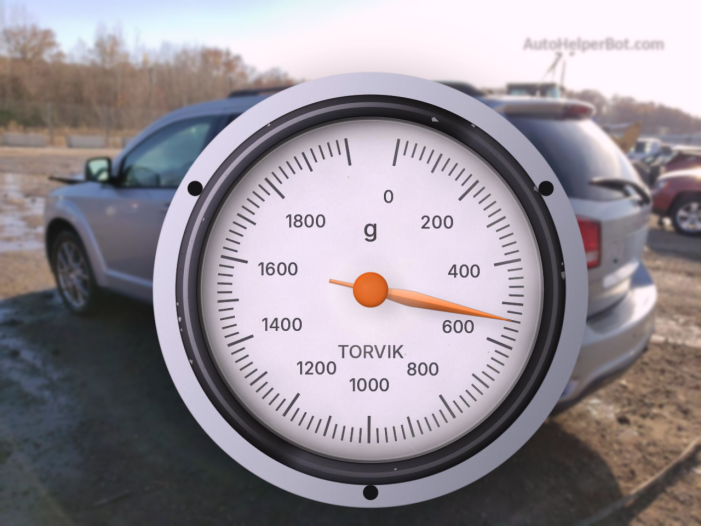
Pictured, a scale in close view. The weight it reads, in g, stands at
540 g
